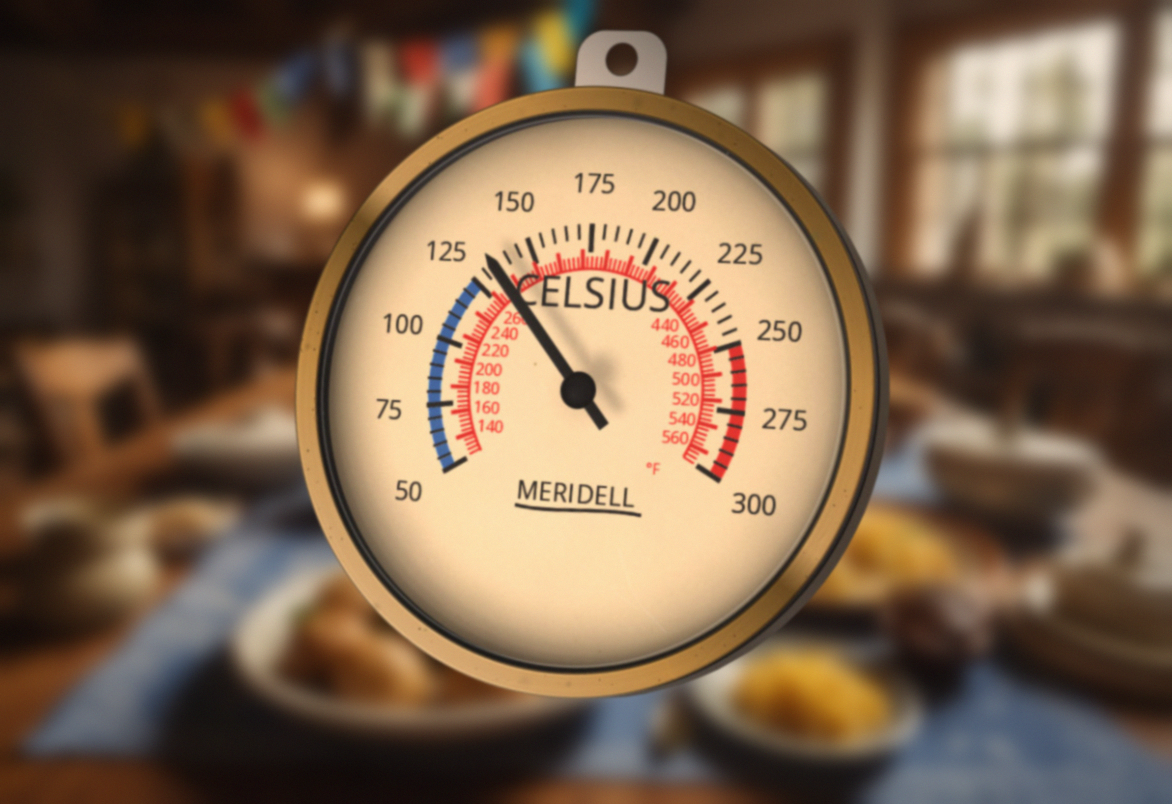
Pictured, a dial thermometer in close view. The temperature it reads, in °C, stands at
135 °C
